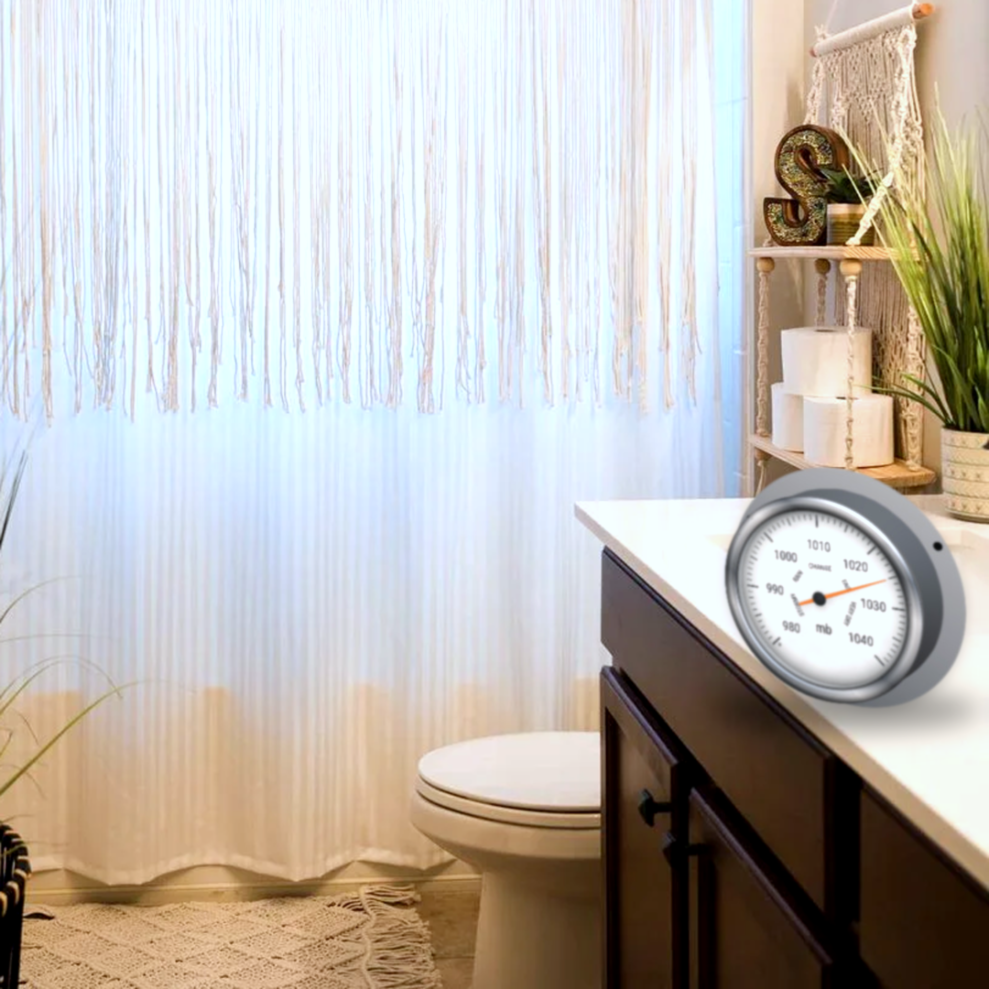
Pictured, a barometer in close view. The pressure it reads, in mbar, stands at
1025 mbar
